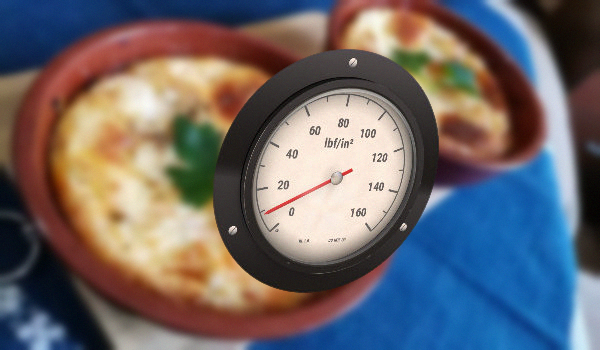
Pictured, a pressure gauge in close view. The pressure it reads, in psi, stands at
10 psi
